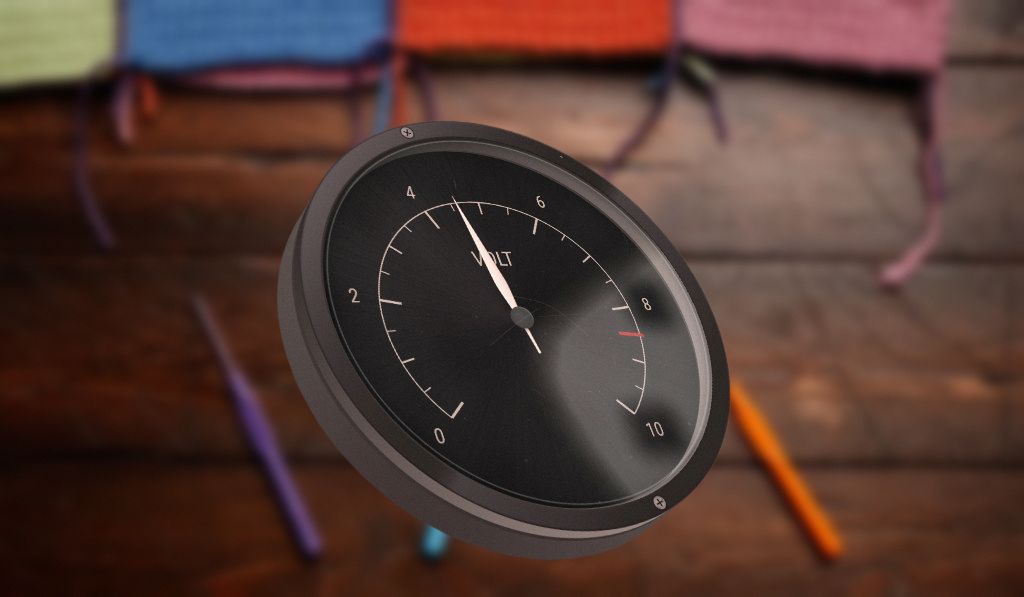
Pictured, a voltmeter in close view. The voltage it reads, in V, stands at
4.5 V
